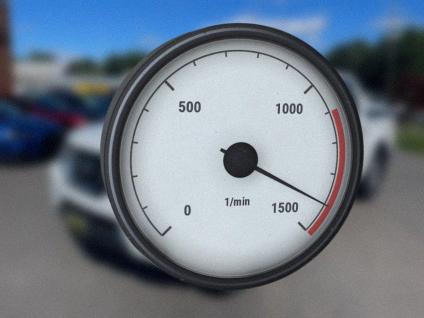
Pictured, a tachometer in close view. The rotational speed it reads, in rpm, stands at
1400 rpm
